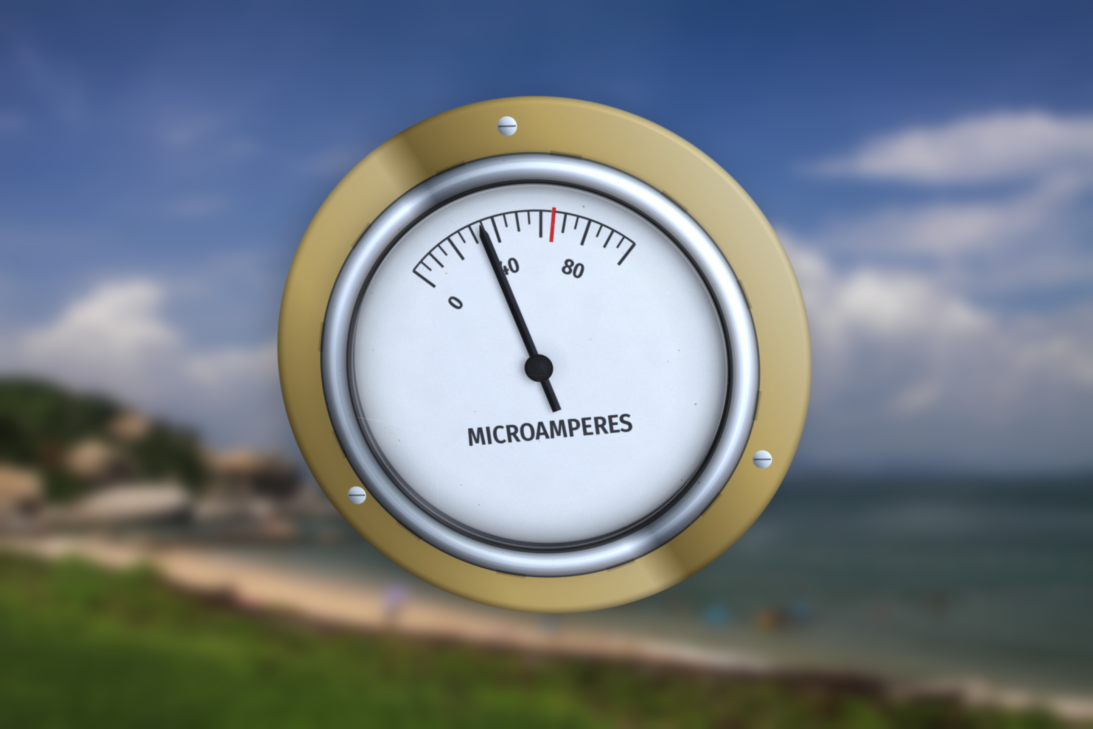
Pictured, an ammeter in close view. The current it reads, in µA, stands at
35 µA
